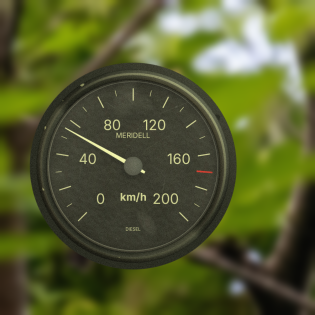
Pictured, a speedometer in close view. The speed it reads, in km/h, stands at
55 km/h
